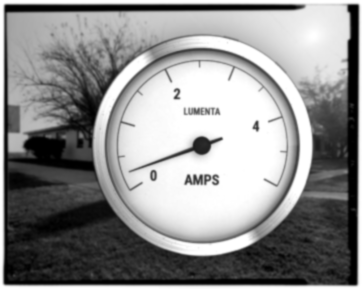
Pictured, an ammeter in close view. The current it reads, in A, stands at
0.25 A
